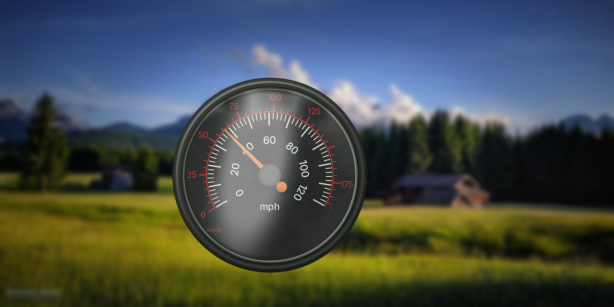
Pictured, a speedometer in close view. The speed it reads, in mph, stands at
38 mph
